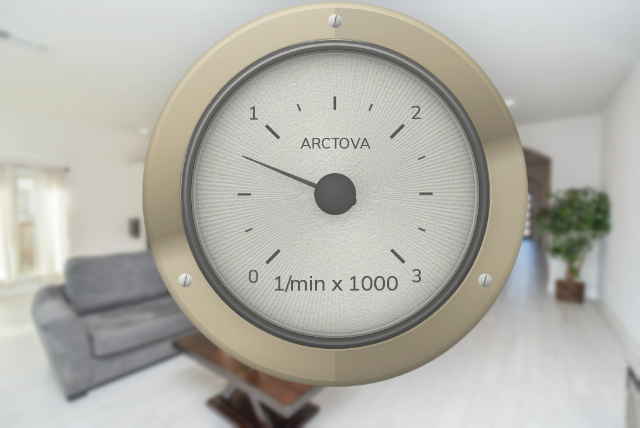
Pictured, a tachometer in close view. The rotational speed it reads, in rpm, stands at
750 rpm
